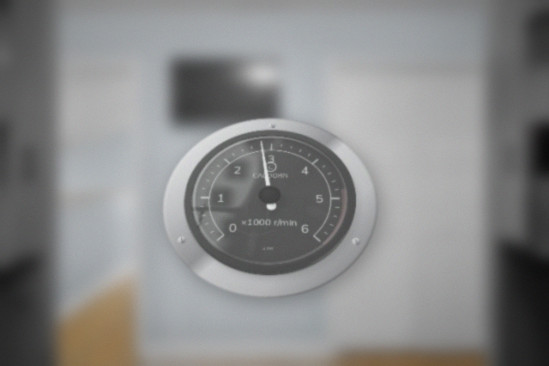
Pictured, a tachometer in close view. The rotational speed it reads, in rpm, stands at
2800 rpm
